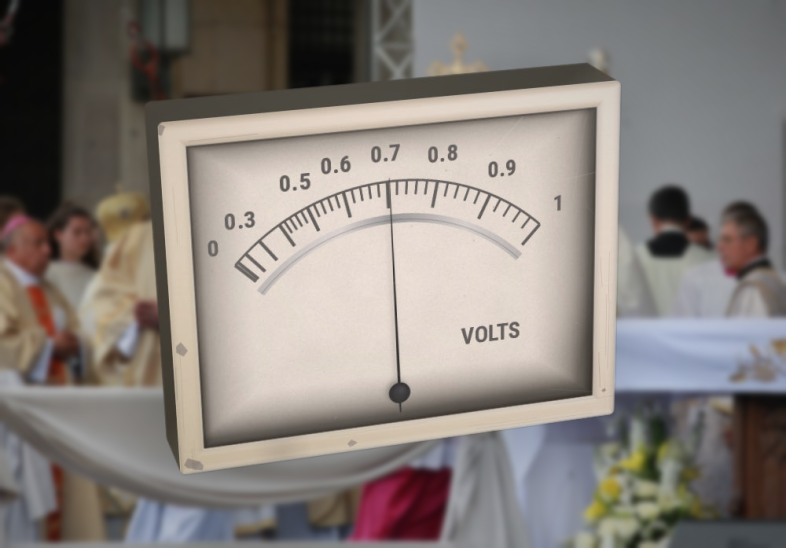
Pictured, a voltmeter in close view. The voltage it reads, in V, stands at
0.7 V
